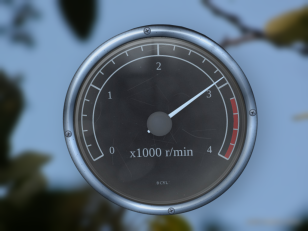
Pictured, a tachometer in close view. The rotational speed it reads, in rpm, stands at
2900 rpm
